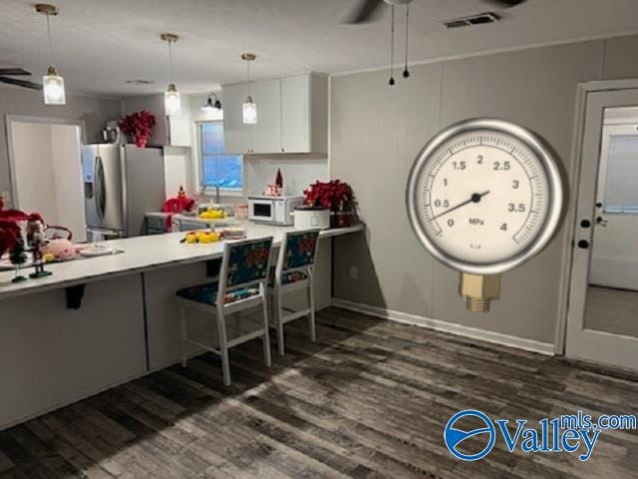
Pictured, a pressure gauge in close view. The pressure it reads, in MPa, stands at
0.25 MPa
